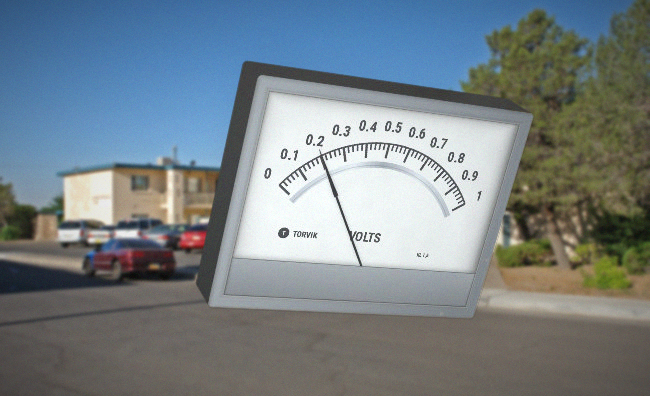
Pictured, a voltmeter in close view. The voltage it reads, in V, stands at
0.2 V
